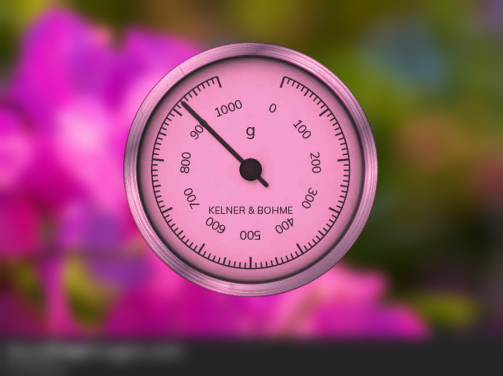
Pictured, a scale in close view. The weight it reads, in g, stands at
920 g
